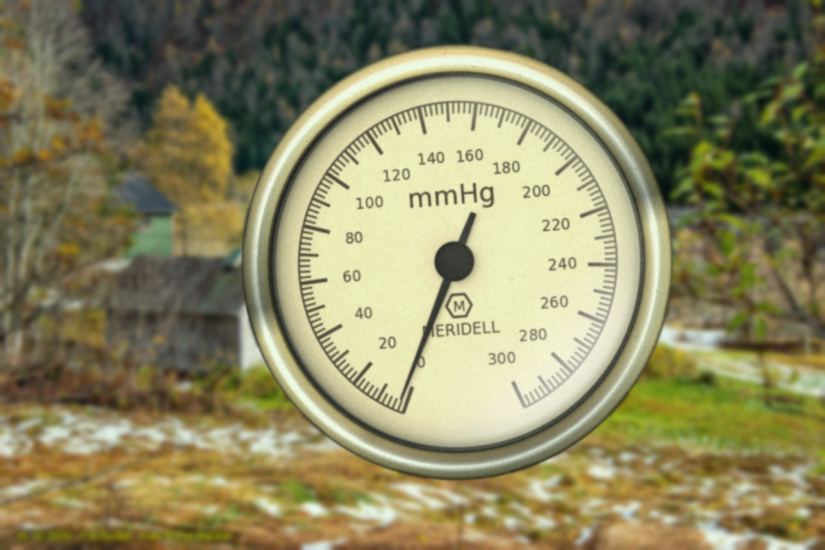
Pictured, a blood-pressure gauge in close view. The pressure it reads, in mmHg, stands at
2 mmHg
